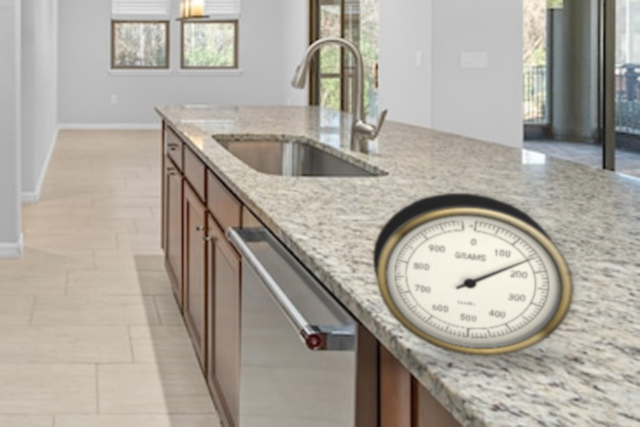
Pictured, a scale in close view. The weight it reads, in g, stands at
150 g
